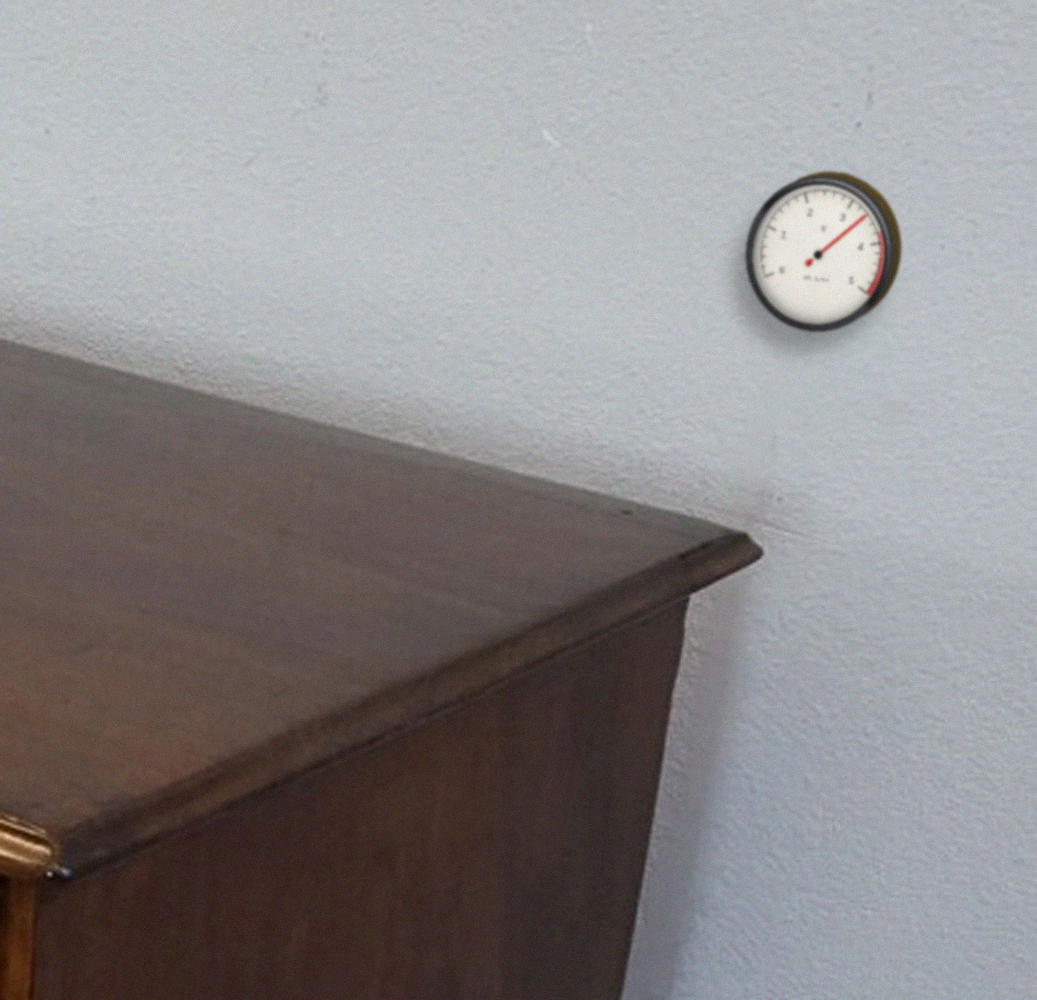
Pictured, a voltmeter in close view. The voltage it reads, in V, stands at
3.4 V
